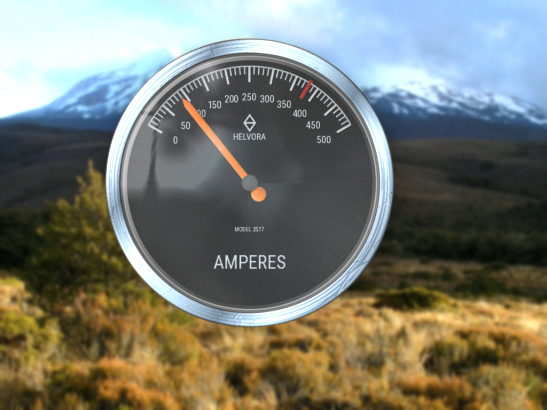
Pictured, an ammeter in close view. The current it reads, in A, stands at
90 A
